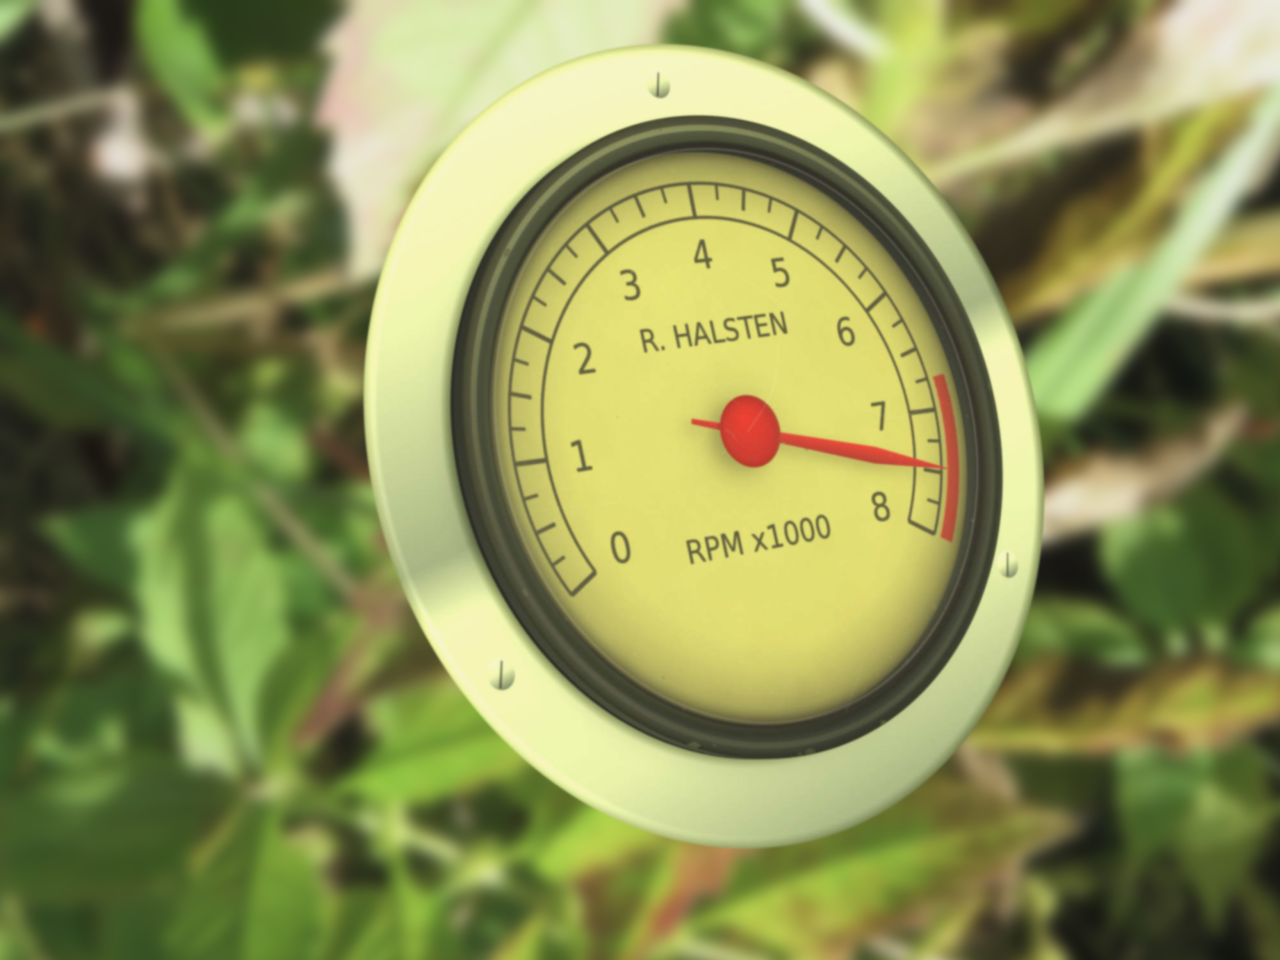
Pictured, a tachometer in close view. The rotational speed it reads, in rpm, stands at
7500 rpm
